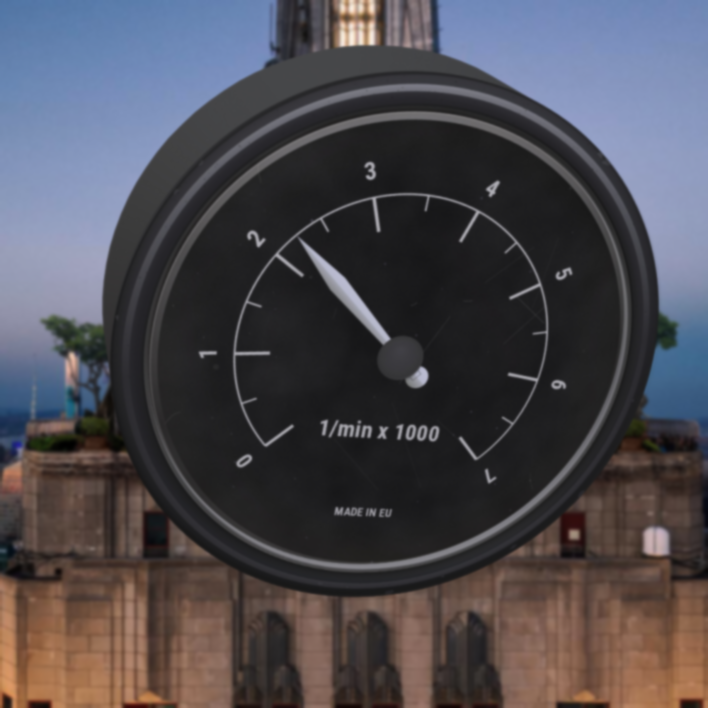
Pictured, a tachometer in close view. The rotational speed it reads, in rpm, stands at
2250 rpm
